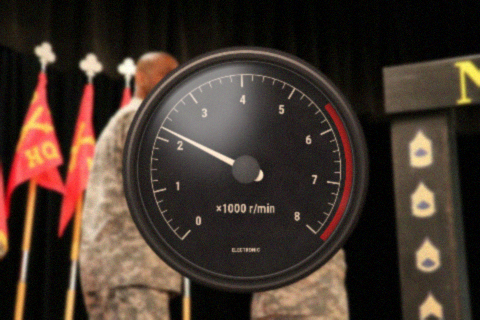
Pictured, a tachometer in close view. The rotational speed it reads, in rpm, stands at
2200 rpm
